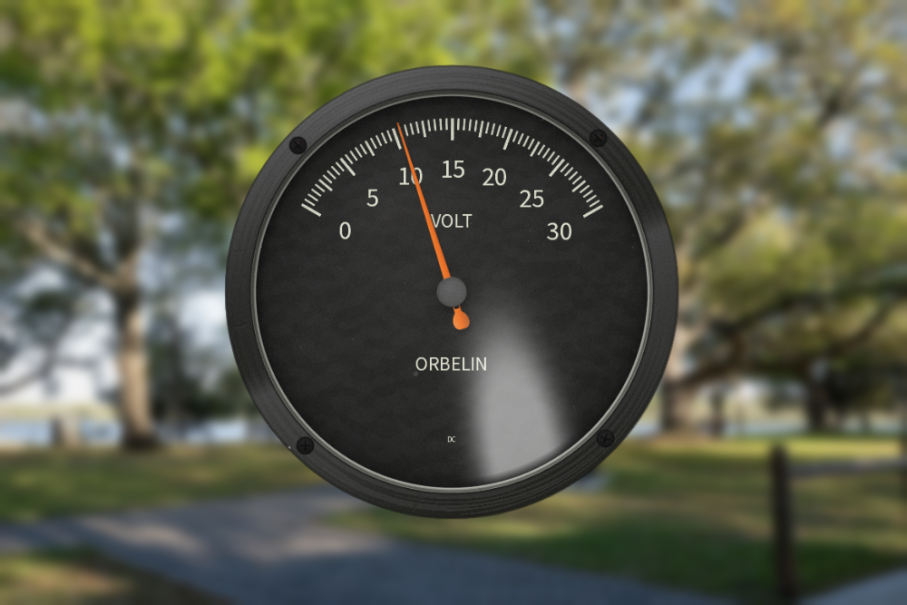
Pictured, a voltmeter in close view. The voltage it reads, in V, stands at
10.5 V
